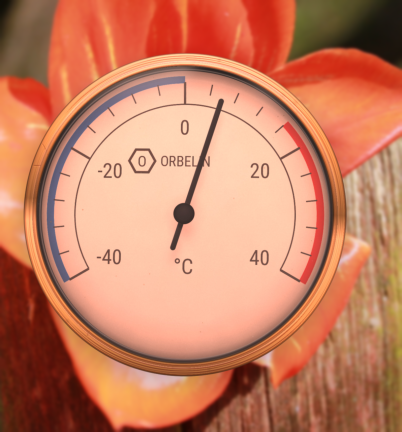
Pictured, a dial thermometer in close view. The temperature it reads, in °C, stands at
6 °C
